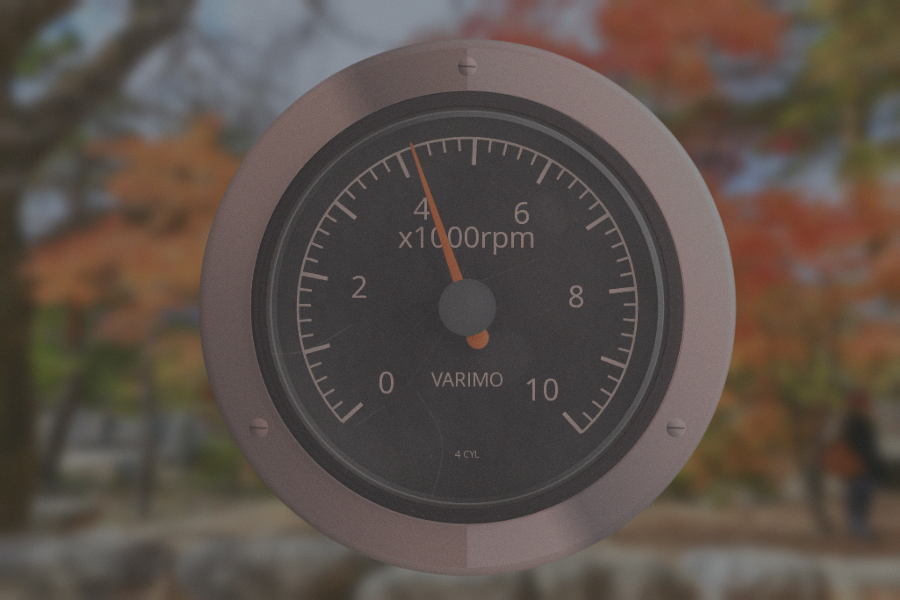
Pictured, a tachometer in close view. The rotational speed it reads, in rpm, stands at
4200 rpm
